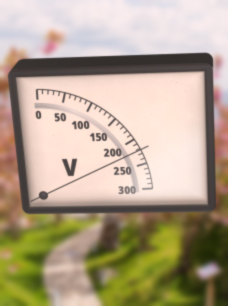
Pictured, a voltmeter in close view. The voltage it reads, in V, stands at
220 V
